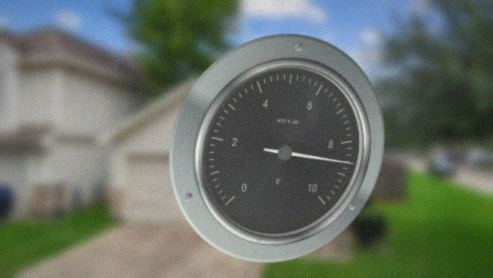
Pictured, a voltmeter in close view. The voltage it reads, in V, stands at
8.6 V
